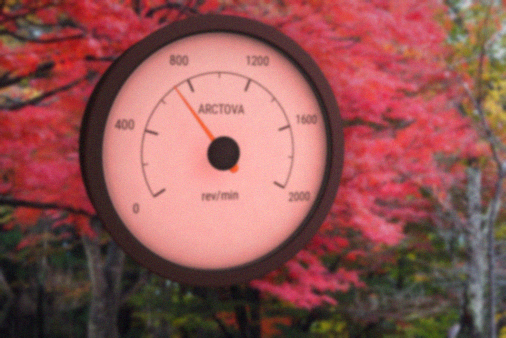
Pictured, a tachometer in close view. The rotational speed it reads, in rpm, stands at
700 rpm
